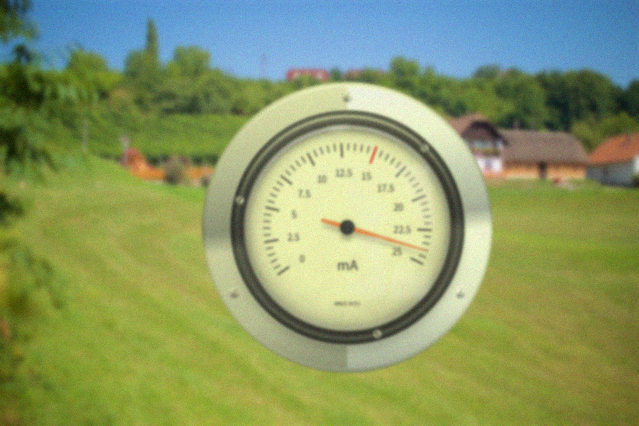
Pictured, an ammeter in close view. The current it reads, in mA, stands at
24 mA
